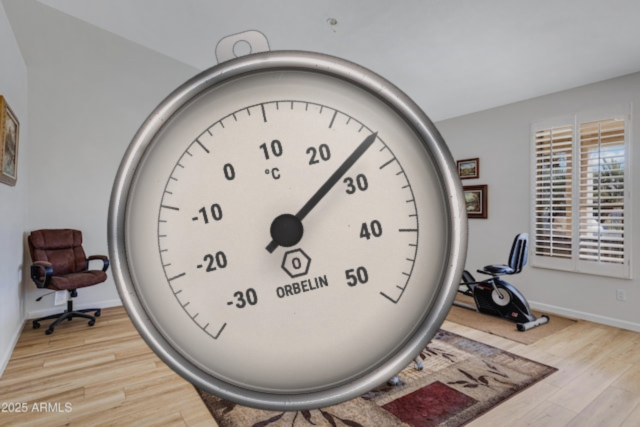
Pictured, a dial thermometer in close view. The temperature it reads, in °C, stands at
26 °C
